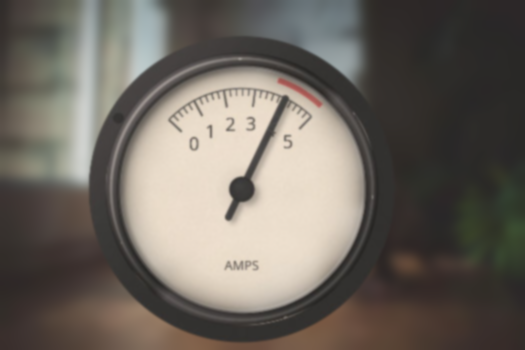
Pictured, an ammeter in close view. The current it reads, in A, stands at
4 A
